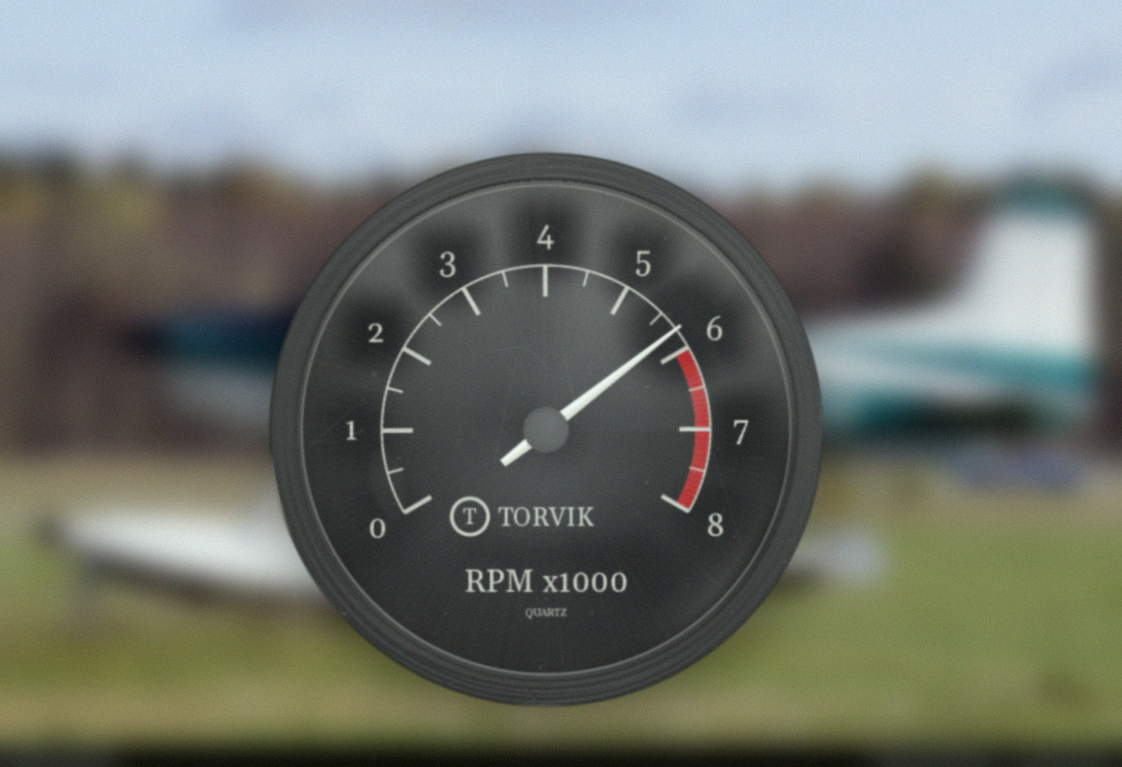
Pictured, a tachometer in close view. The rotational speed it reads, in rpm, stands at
5750 rpm
